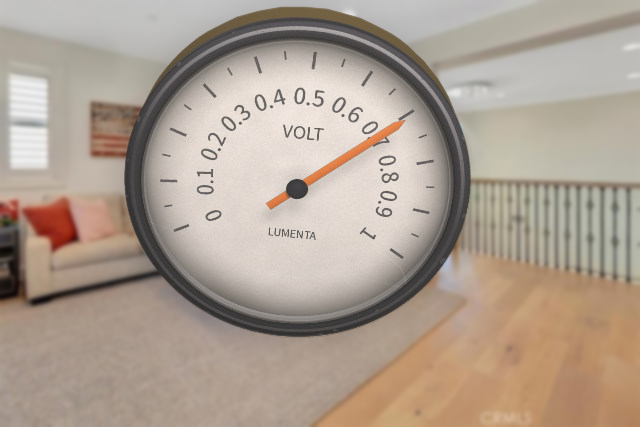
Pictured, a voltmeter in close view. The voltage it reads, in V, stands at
0.7 V
